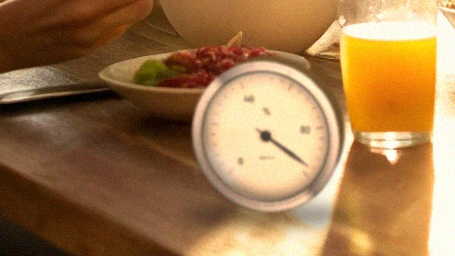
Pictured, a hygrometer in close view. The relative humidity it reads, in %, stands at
96 %
